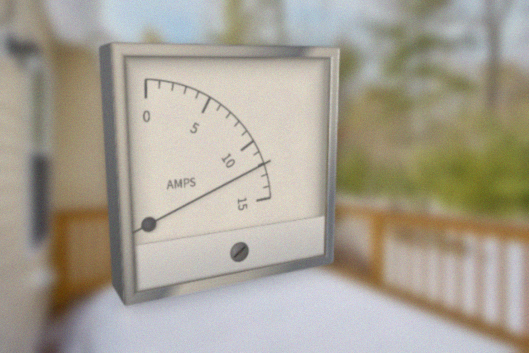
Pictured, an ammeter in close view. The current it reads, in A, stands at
12 A
